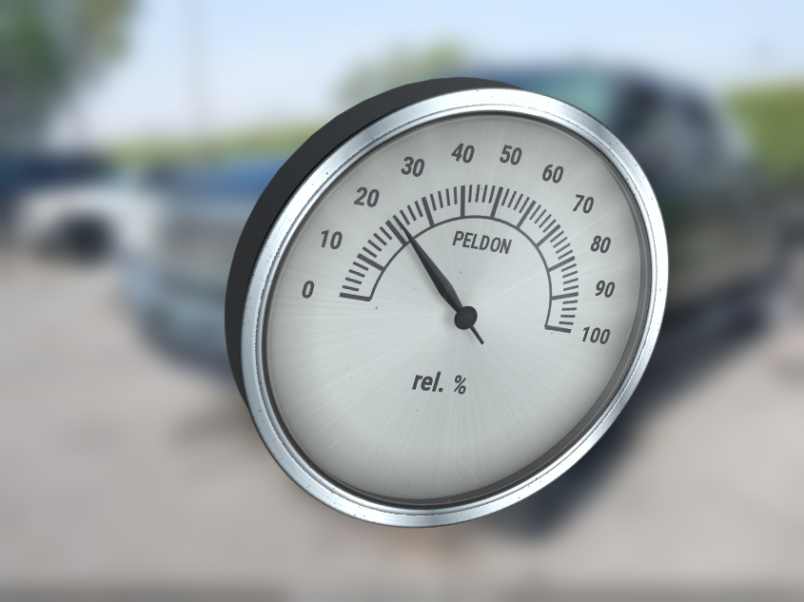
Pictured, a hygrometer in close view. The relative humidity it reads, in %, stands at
22 %
